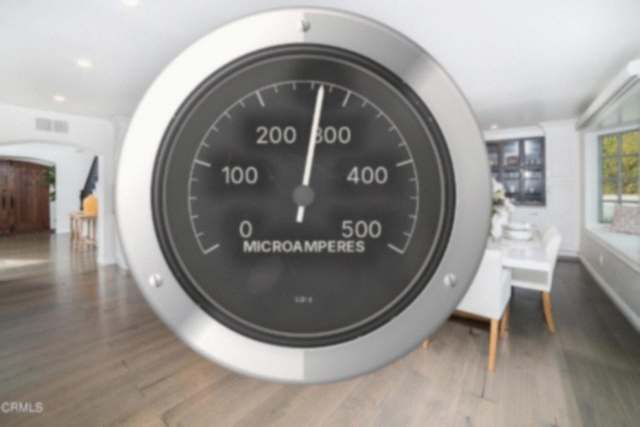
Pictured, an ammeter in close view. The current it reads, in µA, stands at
270 µA
